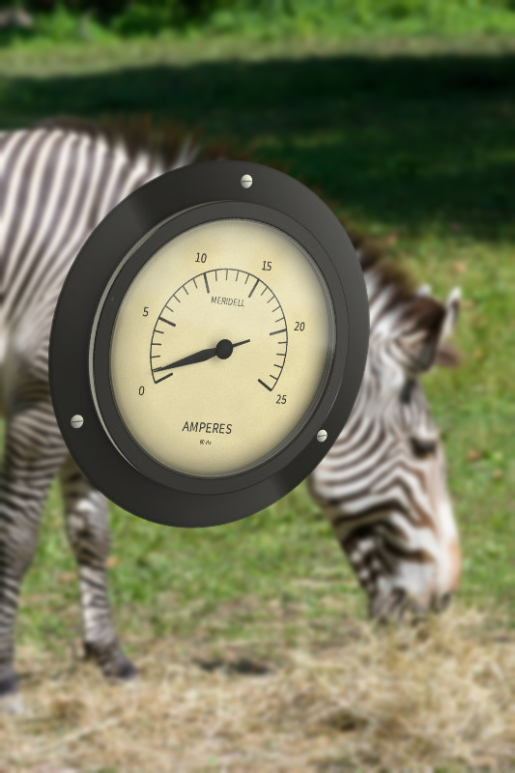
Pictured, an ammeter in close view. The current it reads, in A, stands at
1 A
